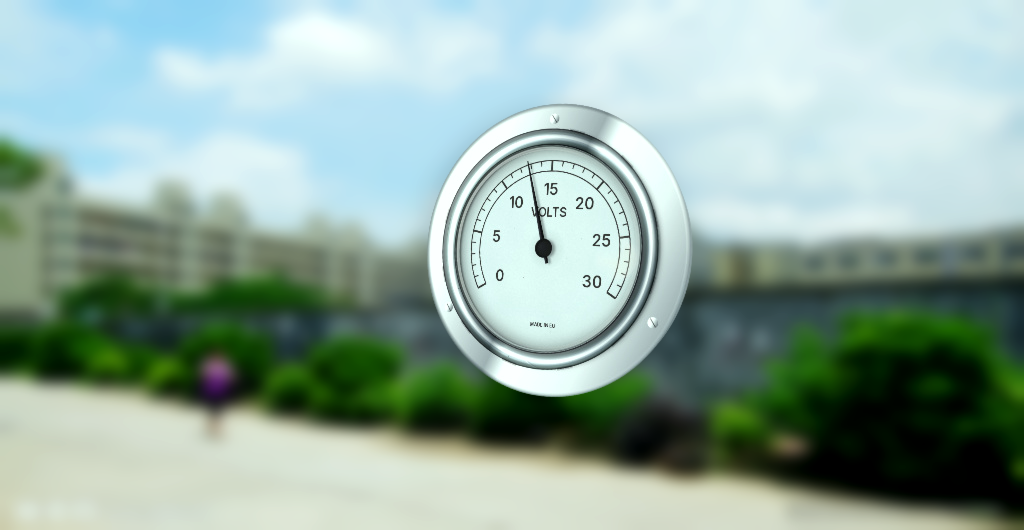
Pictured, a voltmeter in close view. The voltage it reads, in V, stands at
13 V
